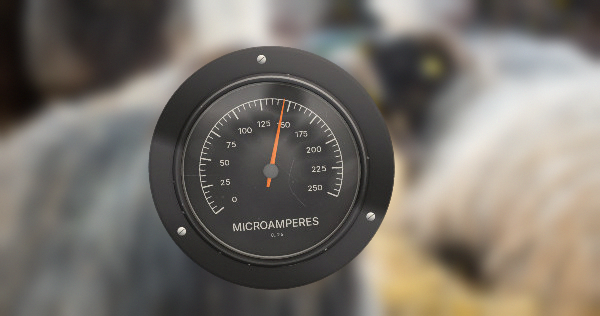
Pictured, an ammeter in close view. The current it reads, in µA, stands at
145 µA
